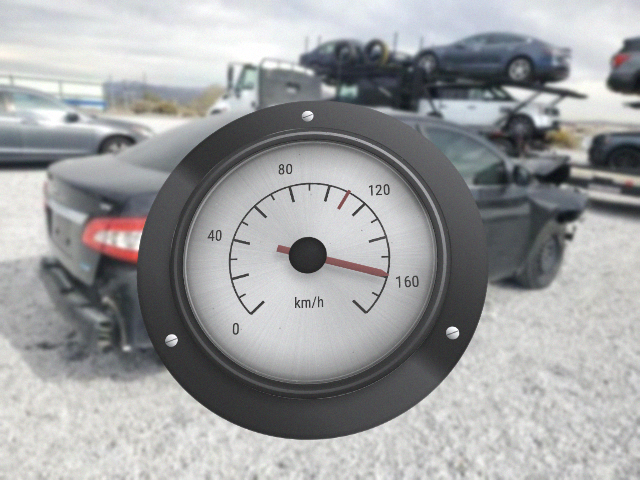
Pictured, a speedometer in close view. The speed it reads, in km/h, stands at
160 km/h
